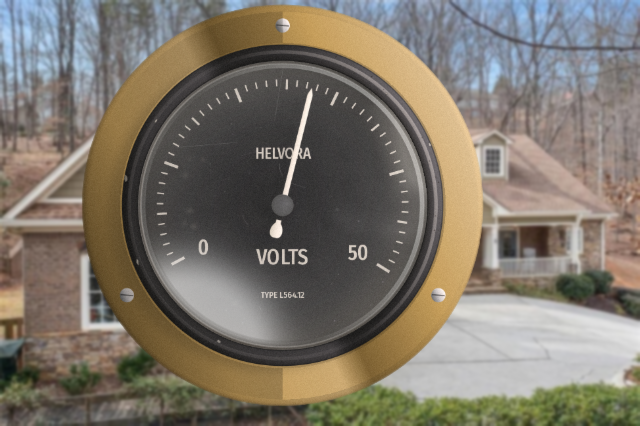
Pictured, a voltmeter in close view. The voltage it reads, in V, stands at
27.5 V
